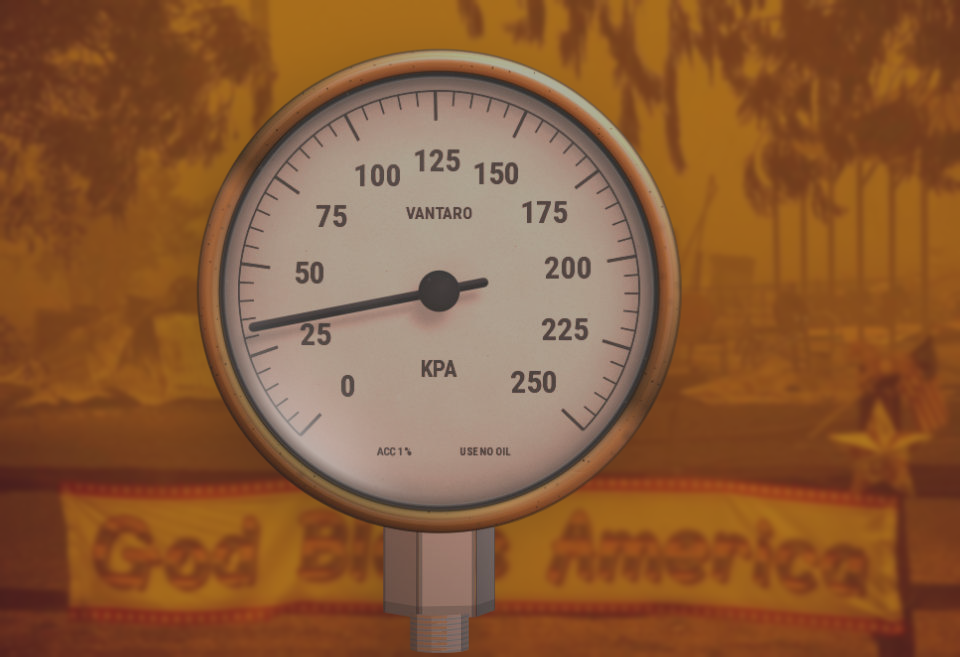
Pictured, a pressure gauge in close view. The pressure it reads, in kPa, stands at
32.5 kPa
